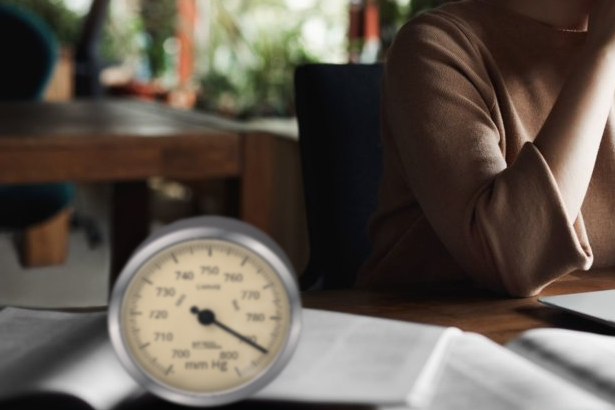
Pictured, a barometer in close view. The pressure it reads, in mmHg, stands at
790 mmHg
